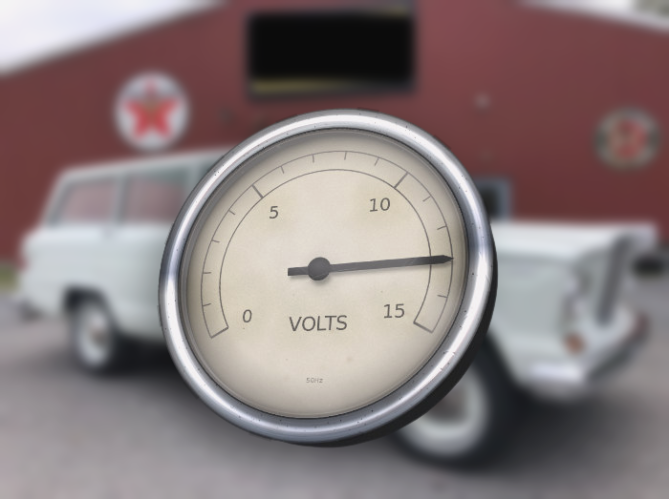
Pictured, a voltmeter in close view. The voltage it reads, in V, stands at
13 V
